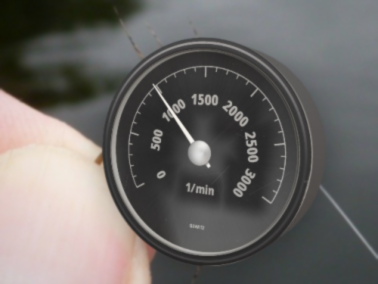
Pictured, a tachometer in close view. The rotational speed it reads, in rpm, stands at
1000 rpm
